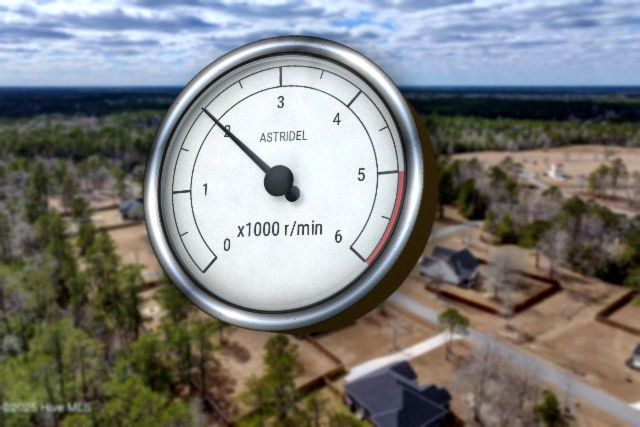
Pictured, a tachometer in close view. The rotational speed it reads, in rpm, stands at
2000 rpm
